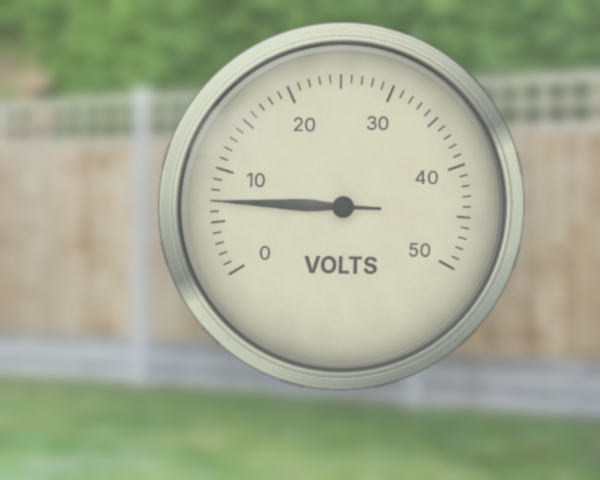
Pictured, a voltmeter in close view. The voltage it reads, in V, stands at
7 V
